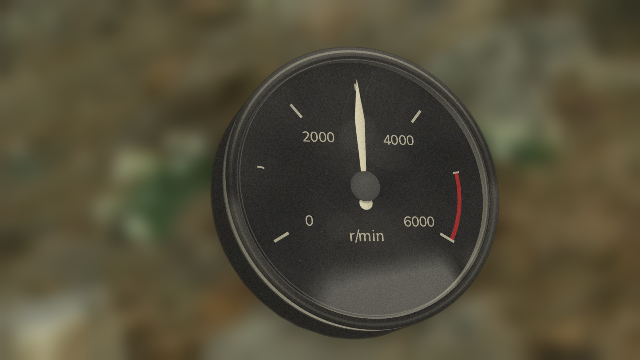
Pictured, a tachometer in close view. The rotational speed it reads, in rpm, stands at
3000 rpm
